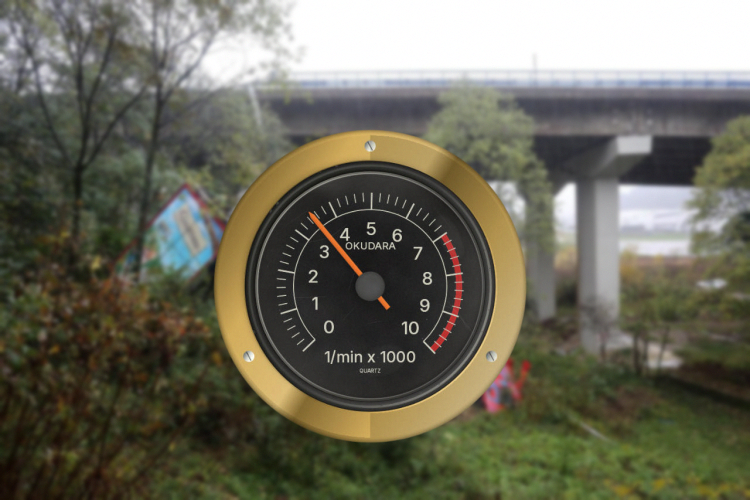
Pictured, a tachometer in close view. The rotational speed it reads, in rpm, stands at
3500 rpm
